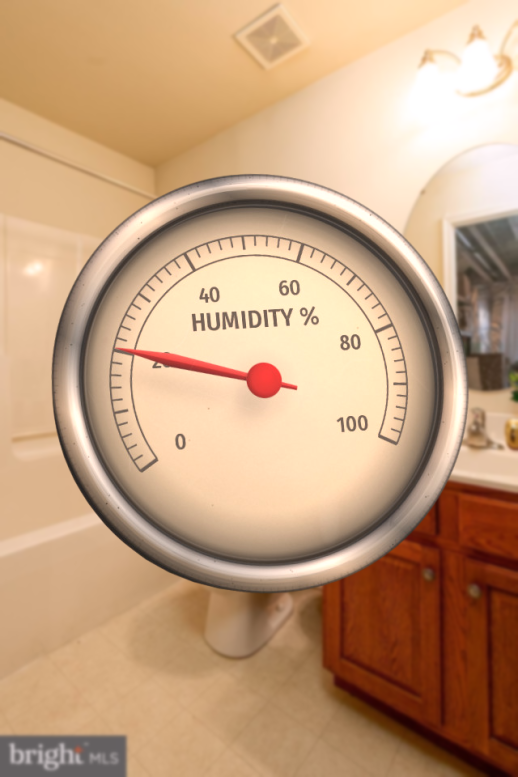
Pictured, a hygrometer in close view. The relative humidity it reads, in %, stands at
20 %
